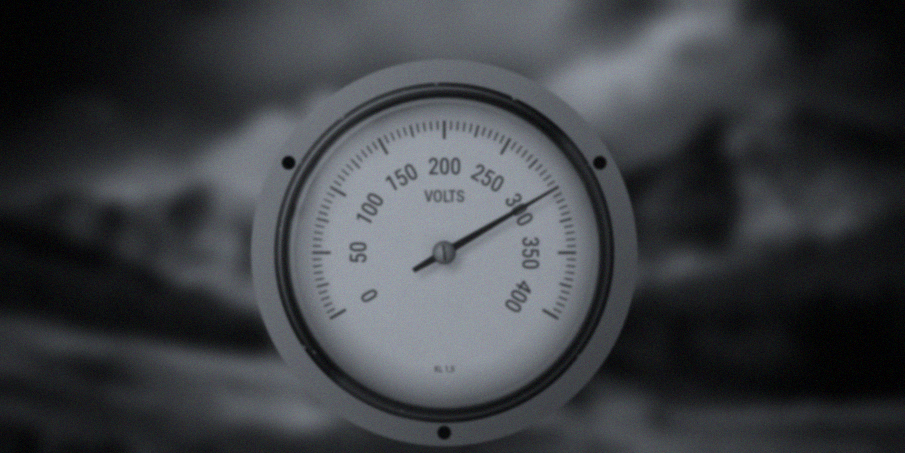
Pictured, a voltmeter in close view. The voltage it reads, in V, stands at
300 V
